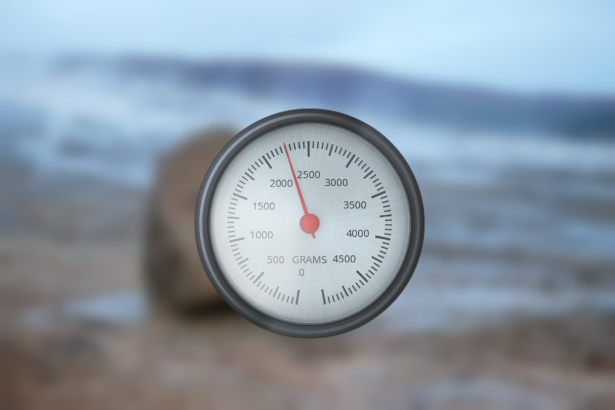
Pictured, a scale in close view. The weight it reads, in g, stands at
2250 g
